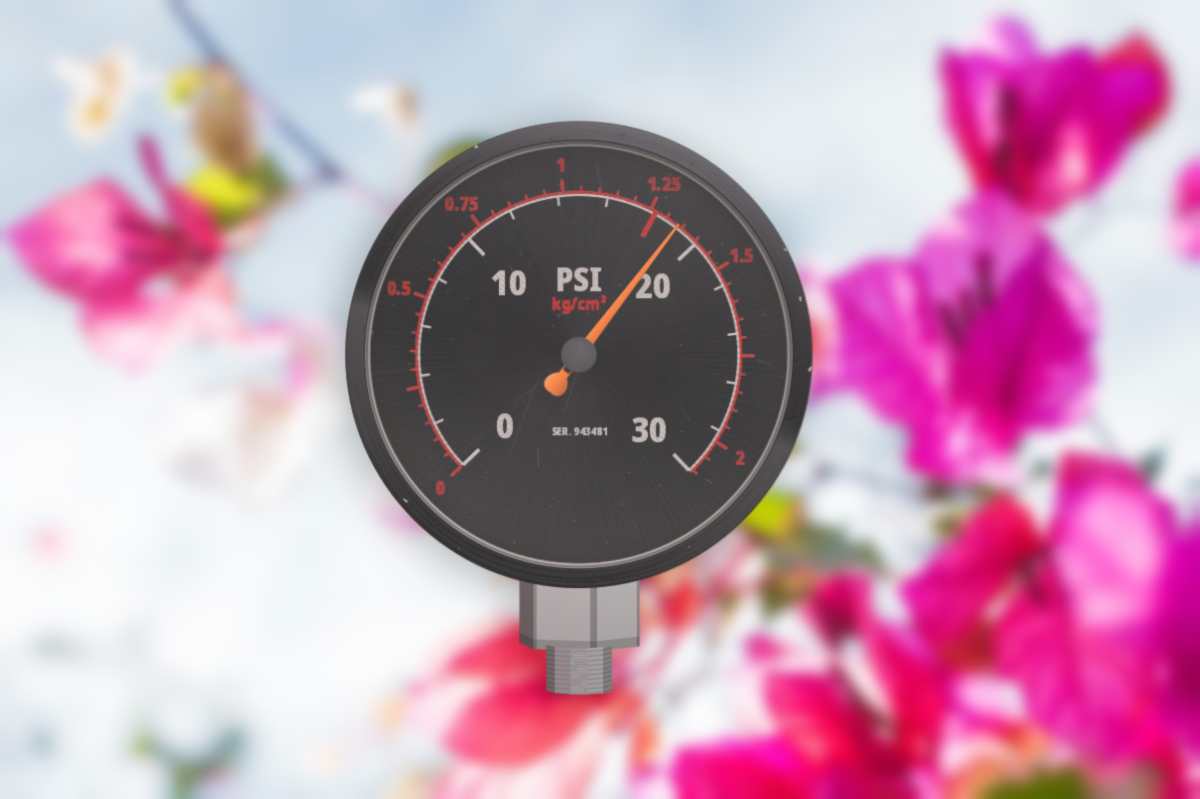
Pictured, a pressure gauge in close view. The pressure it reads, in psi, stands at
19 psi
